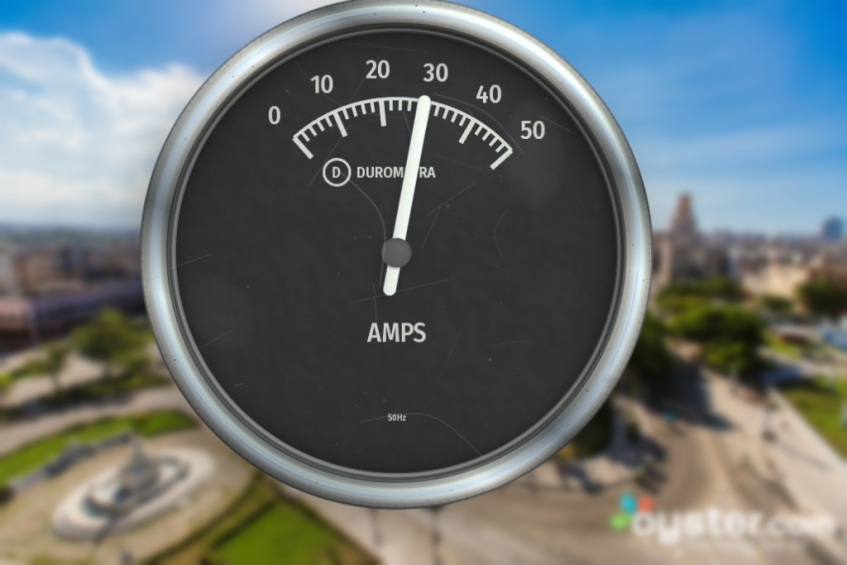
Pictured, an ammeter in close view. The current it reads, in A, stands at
29 A
